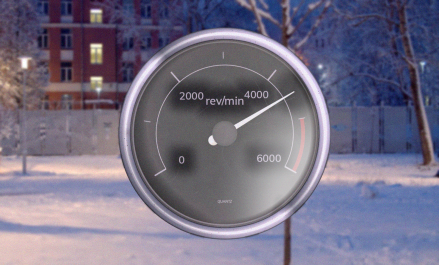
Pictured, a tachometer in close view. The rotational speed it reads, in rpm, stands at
4500 rpm
